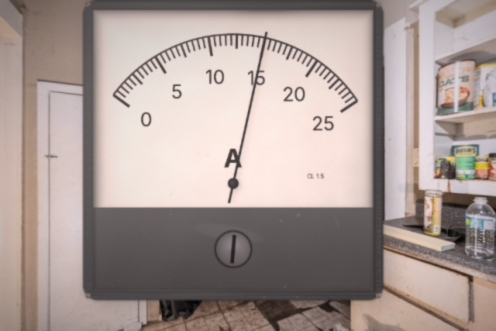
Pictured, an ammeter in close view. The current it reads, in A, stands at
15 A
